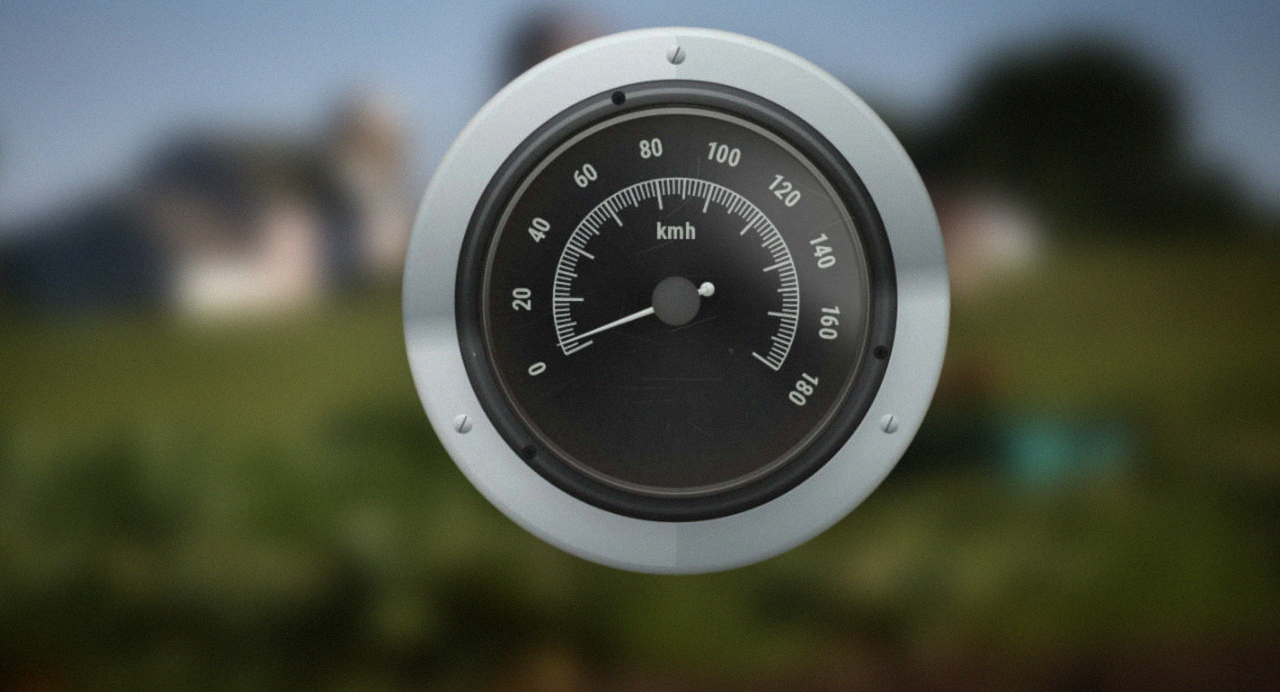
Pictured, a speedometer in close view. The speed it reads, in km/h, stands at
4 km/h
